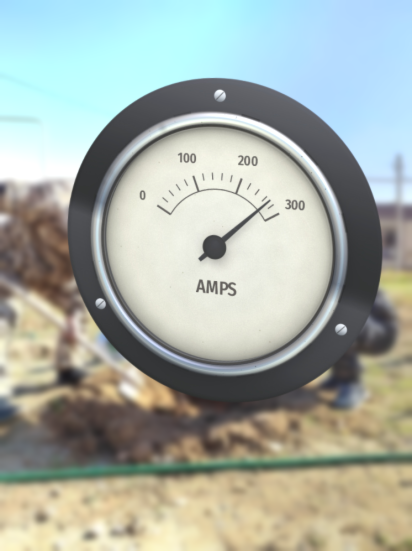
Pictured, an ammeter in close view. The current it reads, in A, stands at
270 A
